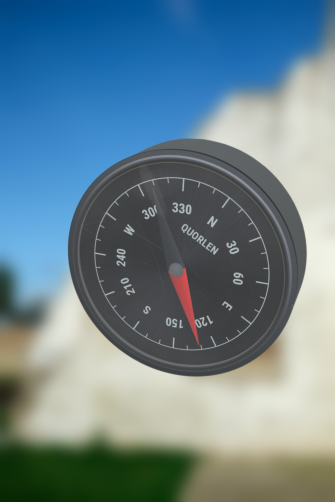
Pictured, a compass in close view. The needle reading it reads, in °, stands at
130 °
